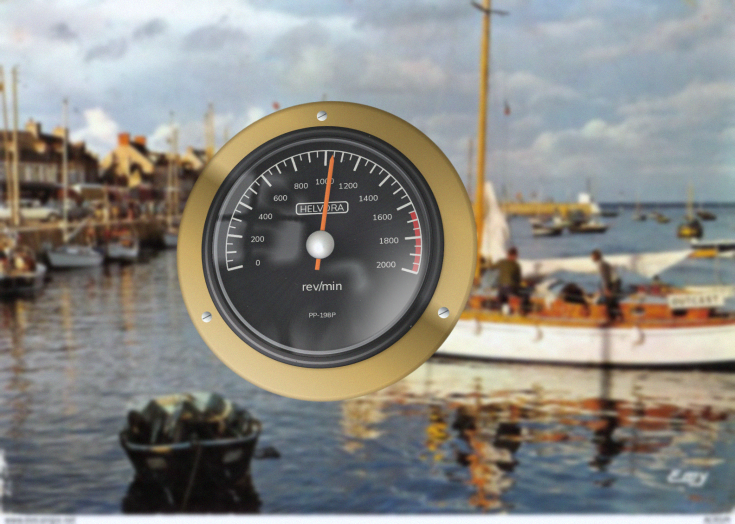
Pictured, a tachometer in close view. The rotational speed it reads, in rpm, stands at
1050 rpm
